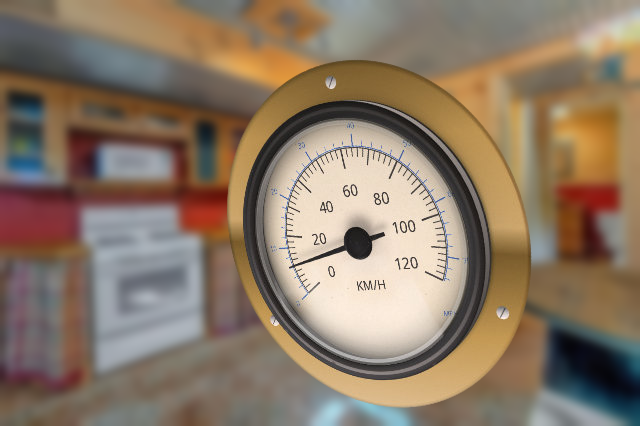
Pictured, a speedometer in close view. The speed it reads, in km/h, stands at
10 km/h
